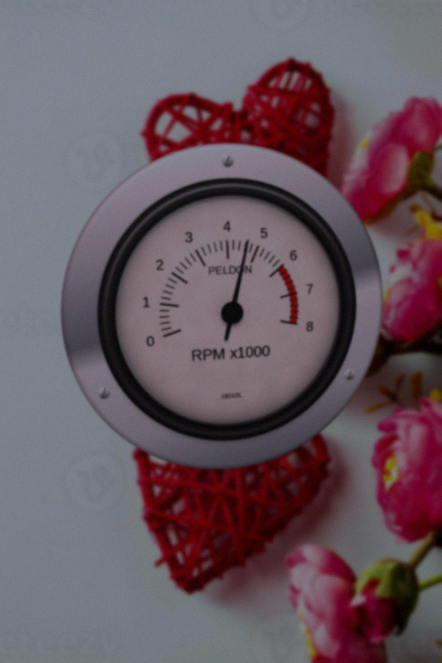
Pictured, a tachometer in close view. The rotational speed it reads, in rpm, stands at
4600 rpm
